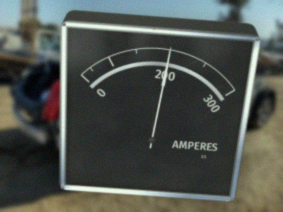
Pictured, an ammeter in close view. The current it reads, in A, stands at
200 A
